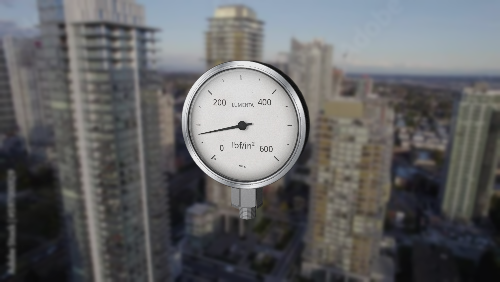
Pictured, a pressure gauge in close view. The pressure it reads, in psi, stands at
75 psi
